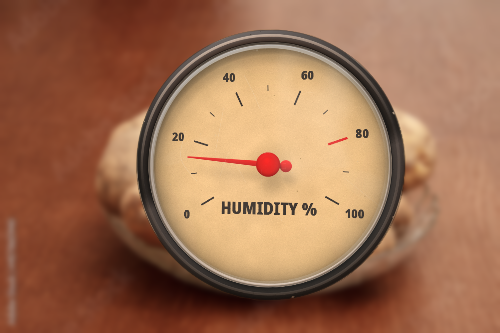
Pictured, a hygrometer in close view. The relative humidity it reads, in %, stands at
15 %
